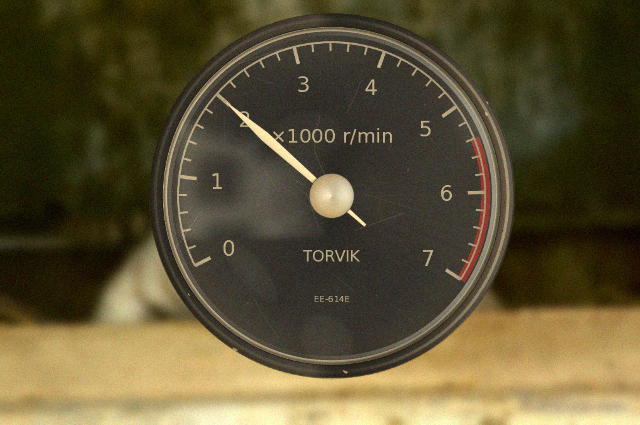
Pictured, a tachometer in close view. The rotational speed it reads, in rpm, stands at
2000 rpm
